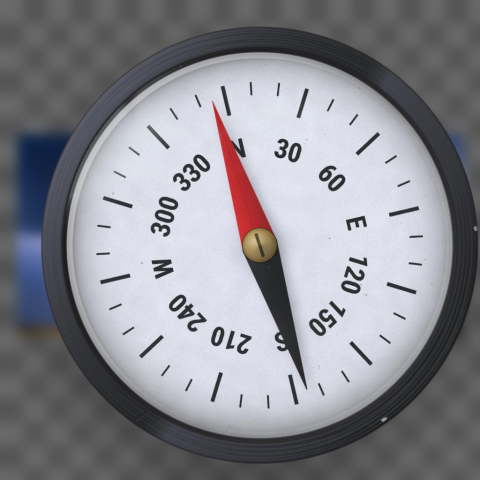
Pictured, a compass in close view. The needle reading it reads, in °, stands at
355 °
